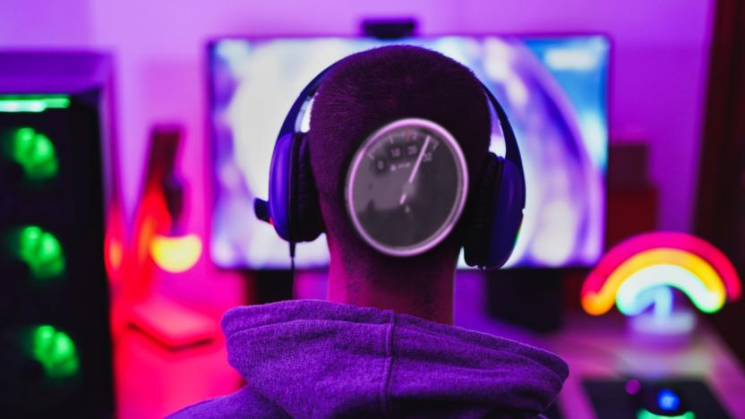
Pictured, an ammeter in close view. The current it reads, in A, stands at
25 A
